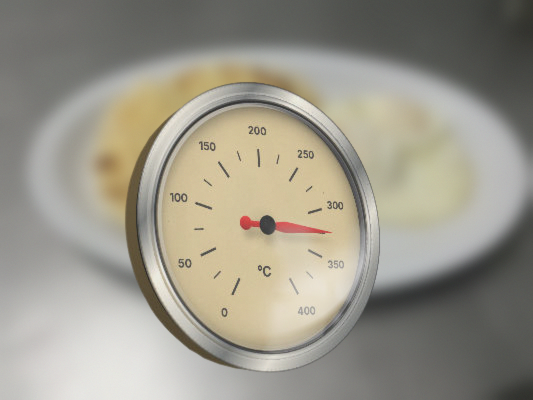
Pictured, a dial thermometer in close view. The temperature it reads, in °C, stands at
325 °C
